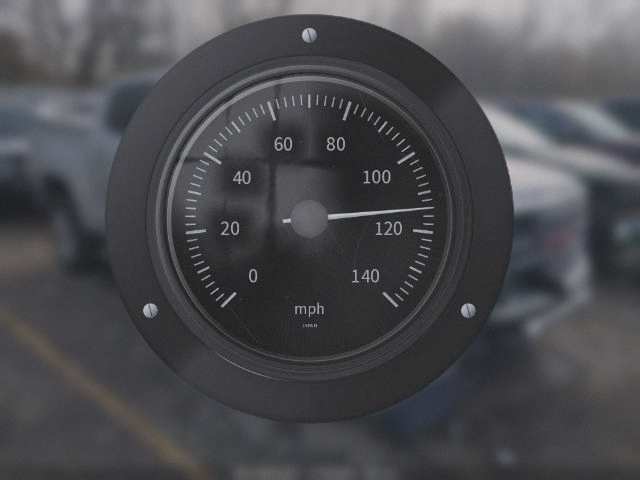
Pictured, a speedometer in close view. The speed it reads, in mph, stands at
114 mph
